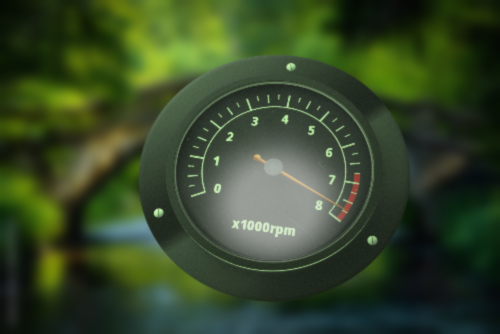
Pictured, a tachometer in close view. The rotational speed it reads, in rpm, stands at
7750 rpm
